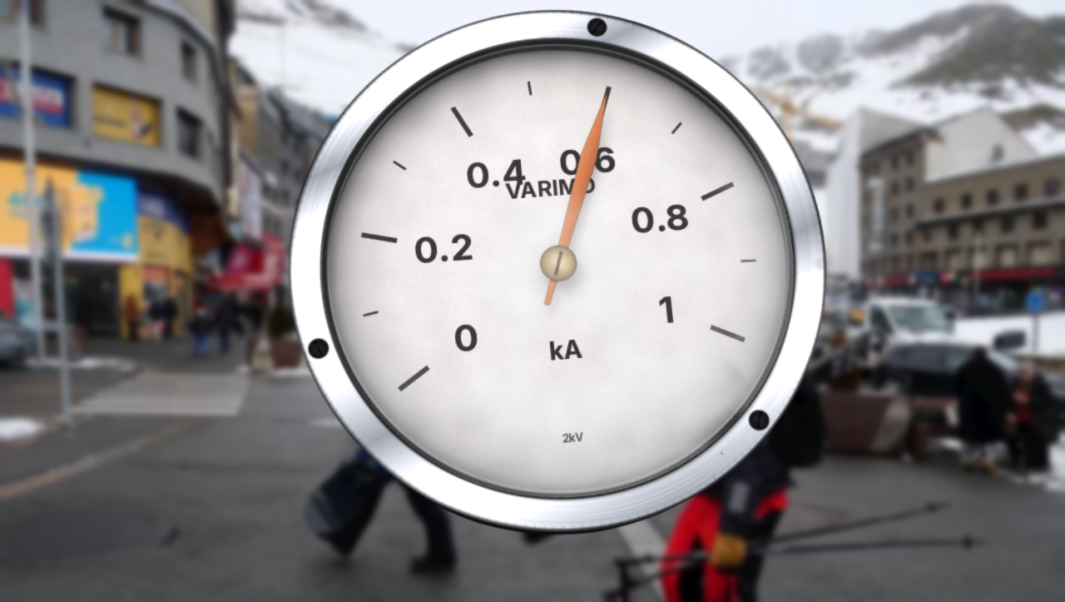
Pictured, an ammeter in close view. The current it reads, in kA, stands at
0.6 kA
